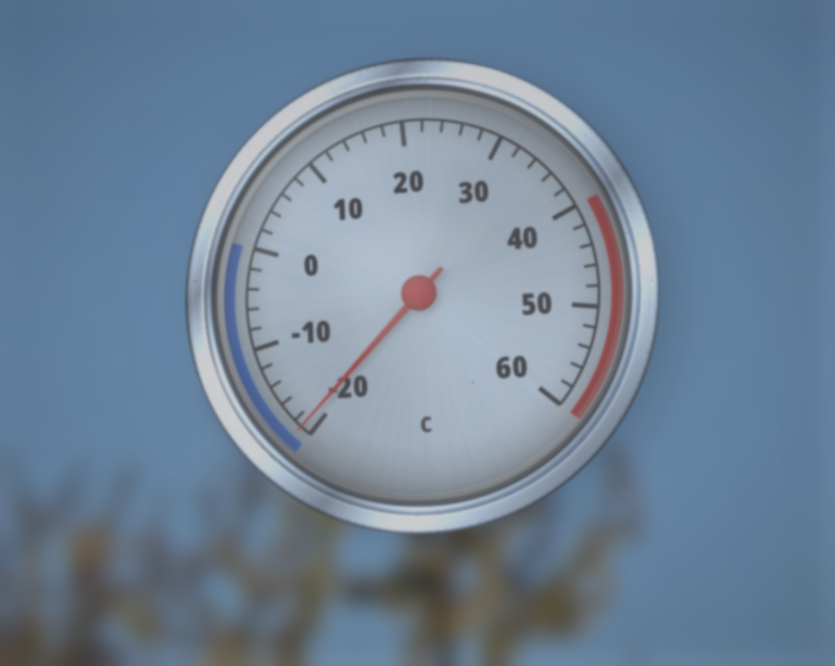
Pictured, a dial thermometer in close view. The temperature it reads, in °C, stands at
-19 °C
